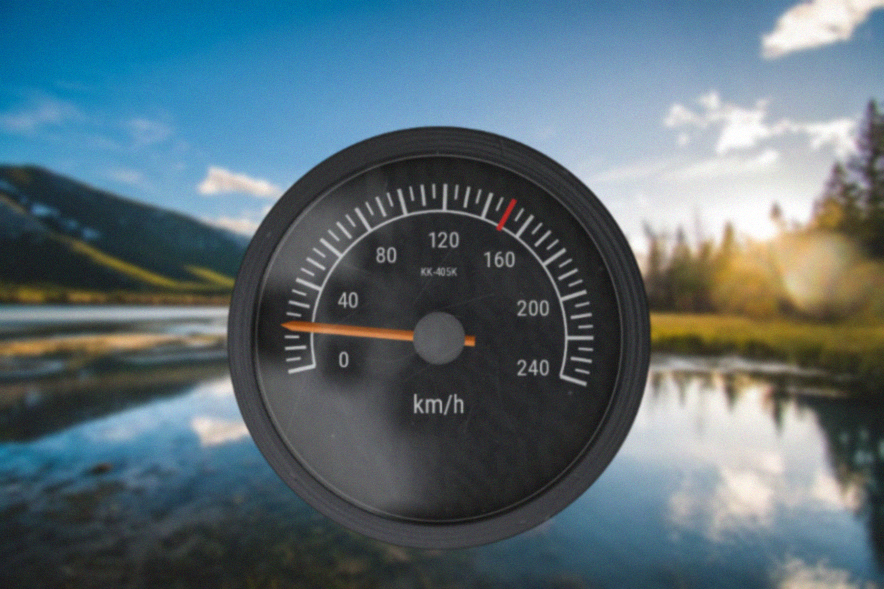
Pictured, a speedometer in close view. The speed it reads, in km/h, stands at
20 km/h
